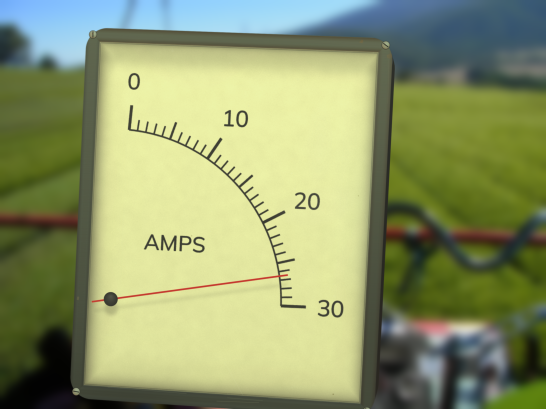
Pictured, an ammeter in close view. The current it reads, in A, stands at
26.5 A
